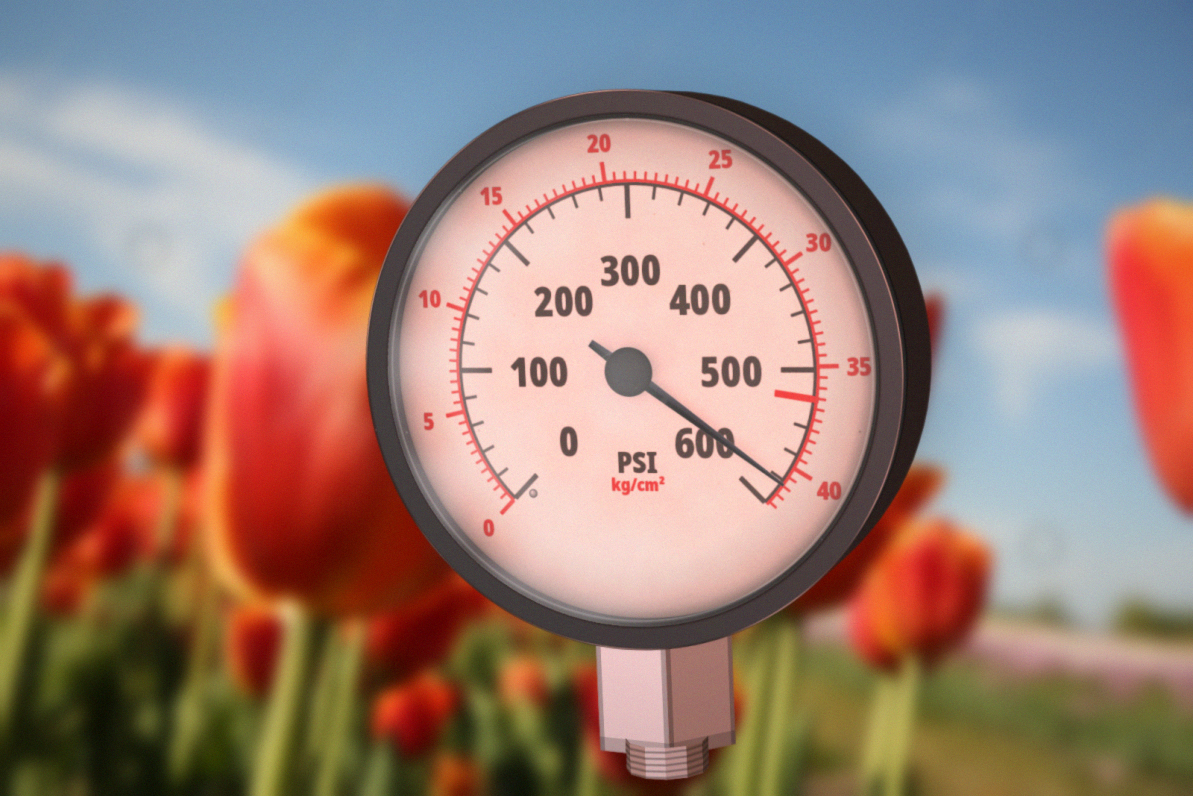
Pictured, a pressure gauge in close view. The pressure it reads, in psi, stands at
580 psi
